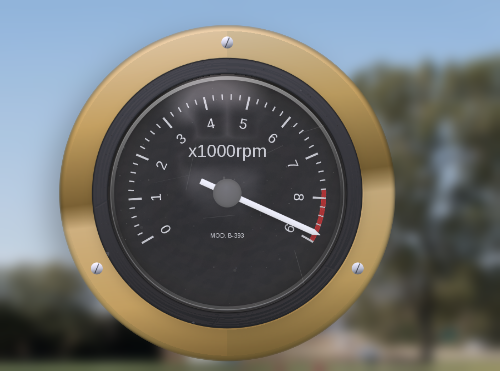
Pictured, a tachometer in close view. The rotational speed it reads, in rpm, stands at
8800 rpm
